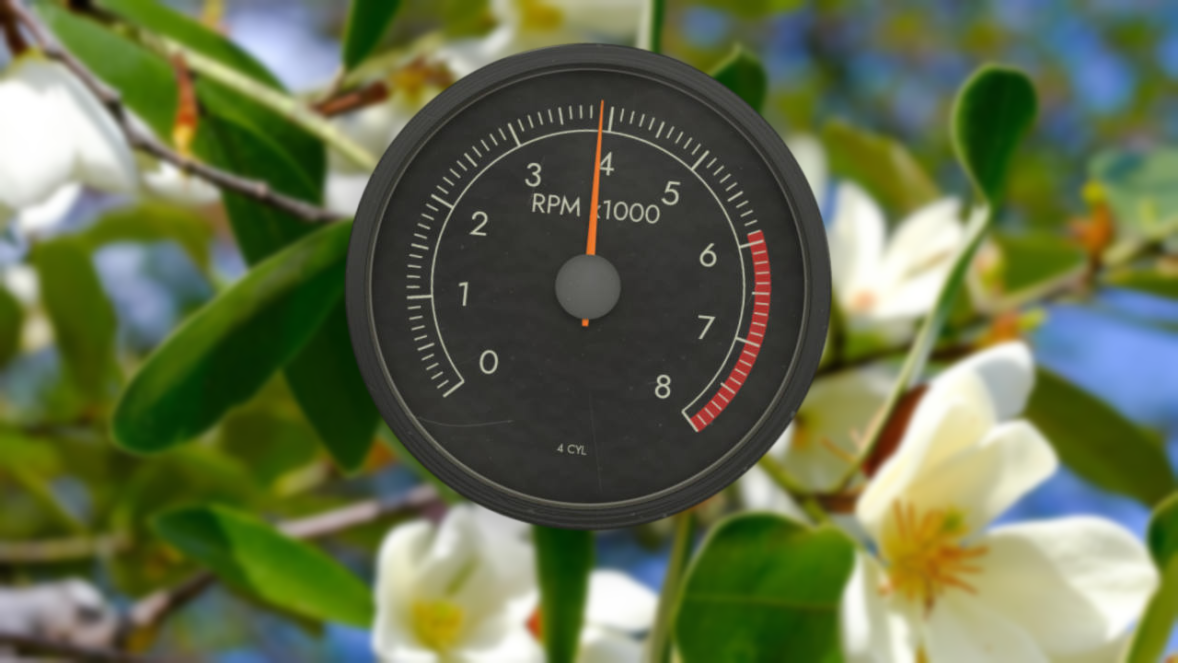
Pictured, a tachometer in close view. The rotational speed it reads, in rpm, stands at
3900 rpm
